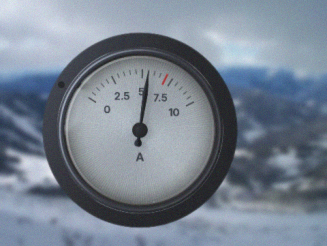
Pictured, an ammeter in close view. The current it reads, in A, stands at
5.5 A
